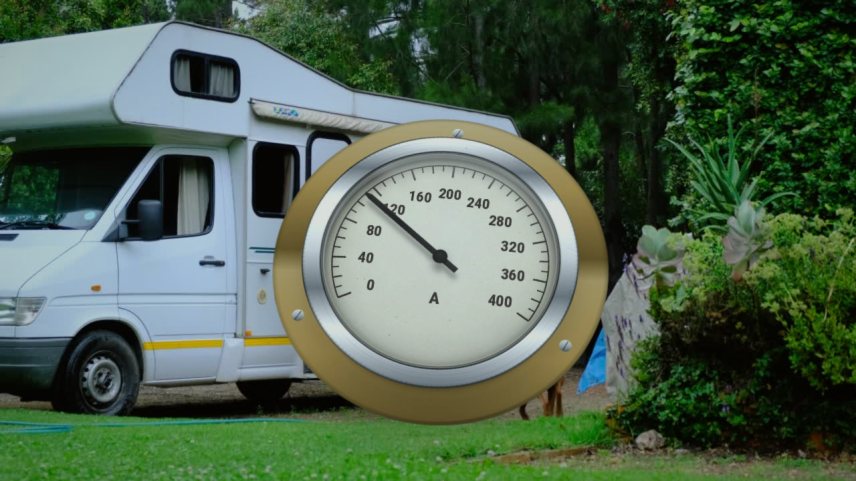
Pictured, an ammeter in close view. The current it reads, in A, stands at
110 A
